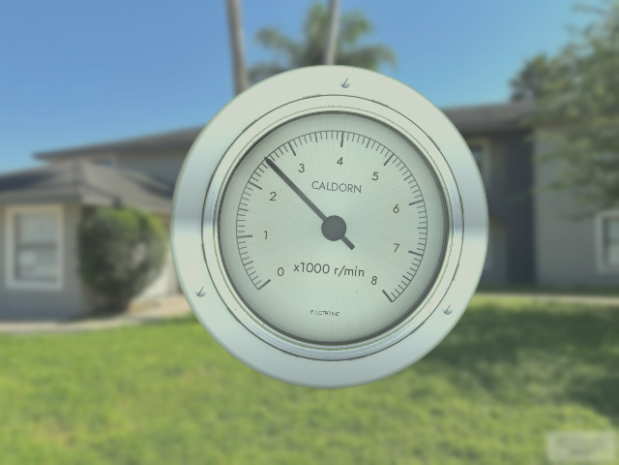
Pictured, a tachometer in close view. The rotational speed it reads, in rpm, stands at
2500 rpm
